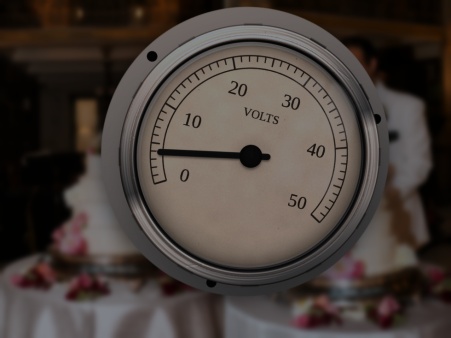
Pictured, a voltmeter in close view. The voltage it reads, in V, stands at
4 V
